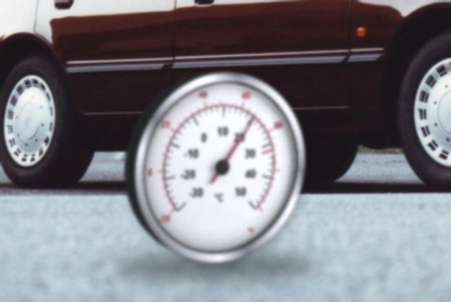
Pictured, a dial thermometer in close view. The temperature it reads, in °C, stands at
20 °C
